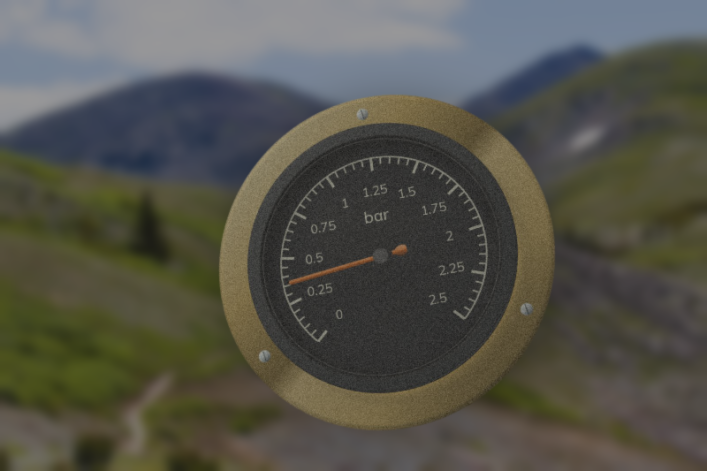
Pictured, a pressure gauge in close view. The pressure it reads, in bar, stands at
0.35 bar
